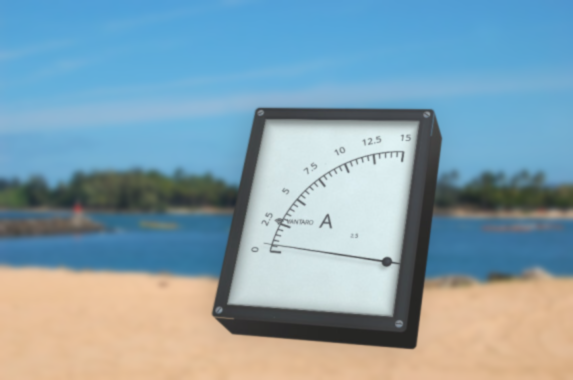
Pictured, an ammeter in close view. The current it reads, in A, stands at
0.5 A
